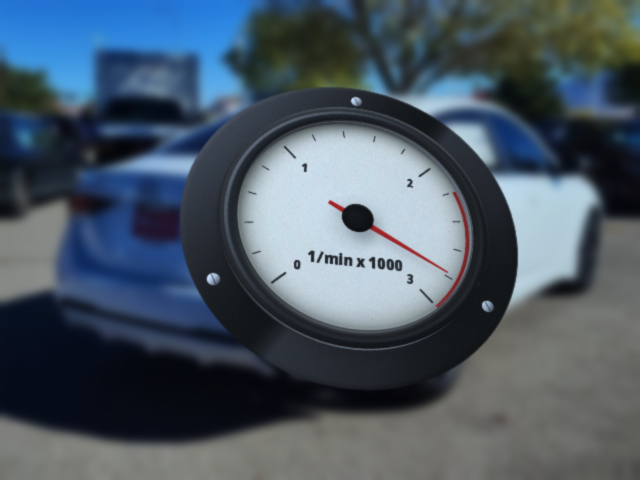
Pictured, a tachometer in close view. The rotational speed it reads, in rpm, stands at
2800 rpm
